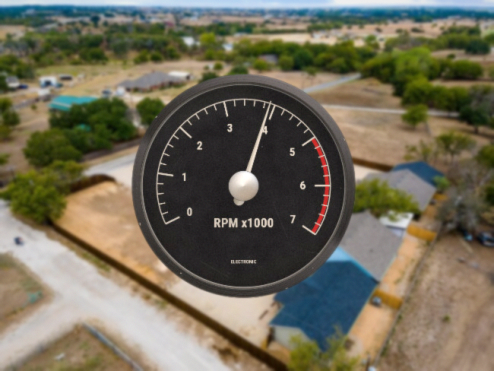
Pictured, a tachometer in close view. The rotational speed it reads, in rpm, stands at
3900 rpm
